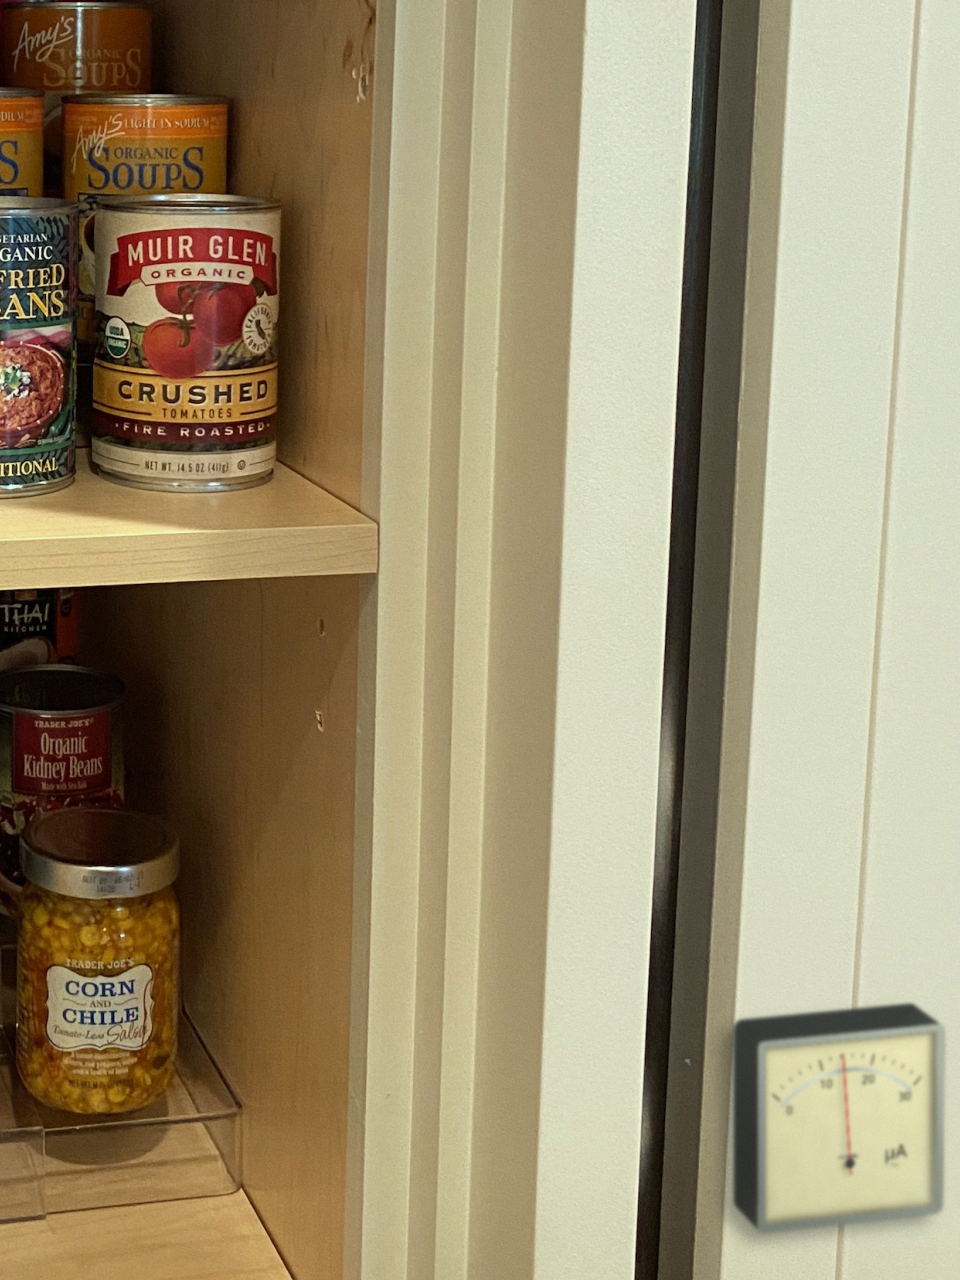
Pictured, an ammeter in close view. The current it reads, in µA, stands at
14 µA
